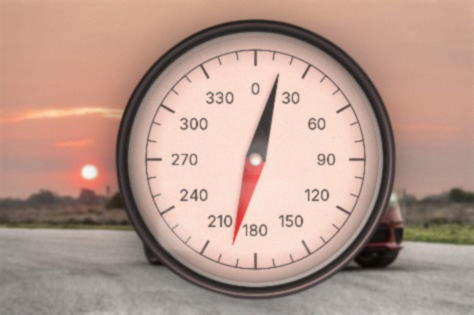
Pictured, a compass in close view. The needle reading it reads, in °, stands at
195 °
